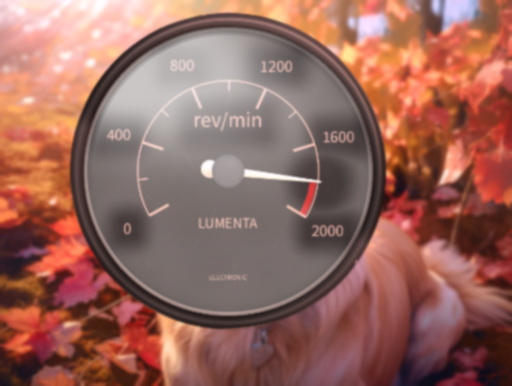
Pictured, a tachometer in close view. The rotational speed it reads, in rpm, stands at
1800 rpm
